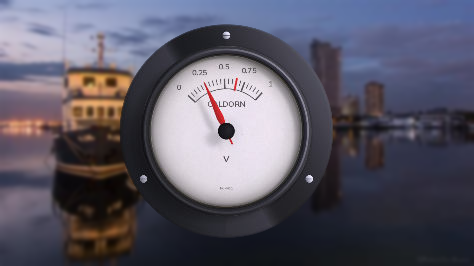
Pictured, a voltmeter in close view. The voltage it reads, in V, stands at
0.25 V
